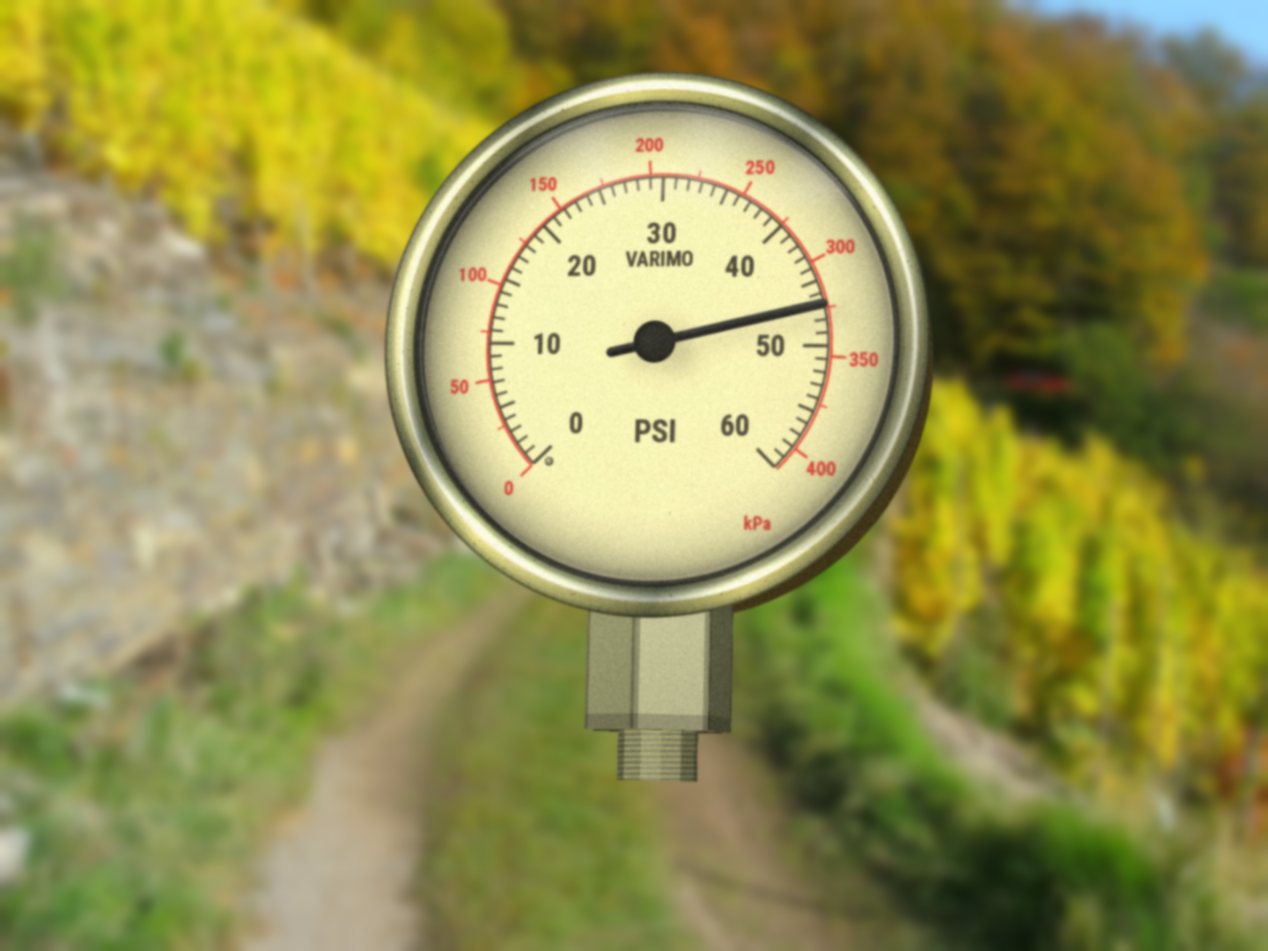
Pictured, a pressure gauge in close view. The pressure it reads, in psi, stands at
47 psi
